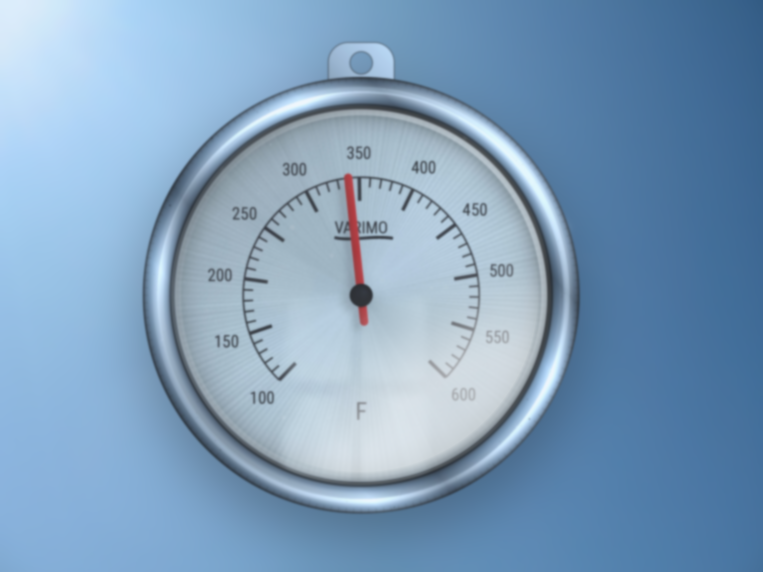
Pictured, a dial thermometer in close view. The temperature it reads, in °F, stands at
340 °F
